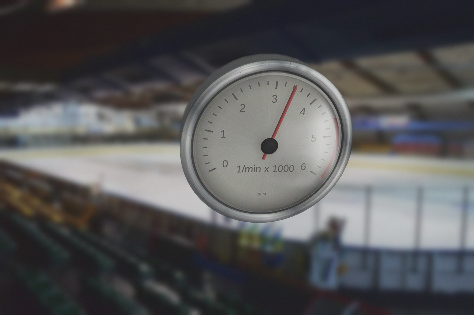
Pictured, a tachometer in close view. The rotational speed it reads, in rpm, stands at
3400 rpm
